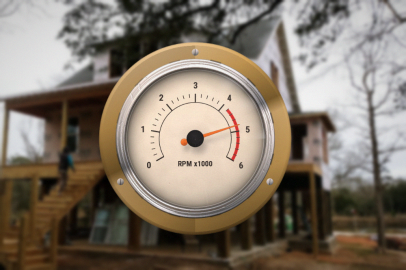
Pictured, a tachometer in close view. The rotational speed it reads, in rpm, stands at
4800 rpm
